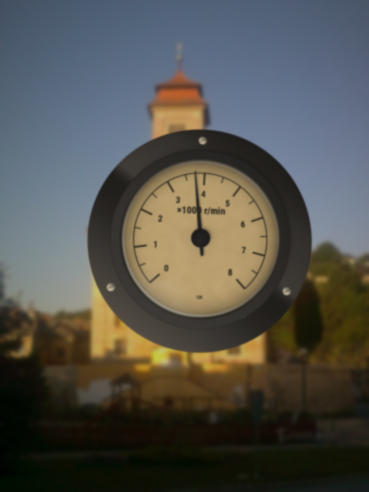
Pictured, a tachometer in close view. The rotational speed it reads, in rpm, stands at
3750 rpm
